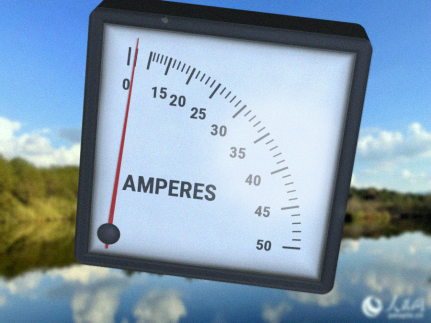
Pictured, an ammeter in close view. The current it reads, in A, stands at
5 A
